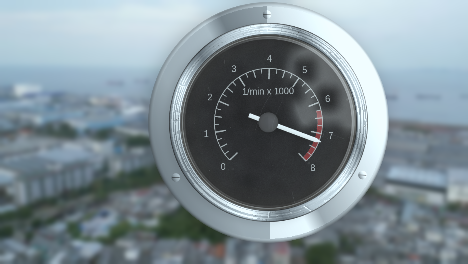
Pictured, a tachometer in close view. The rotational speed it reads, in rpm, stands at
7250 rpm
